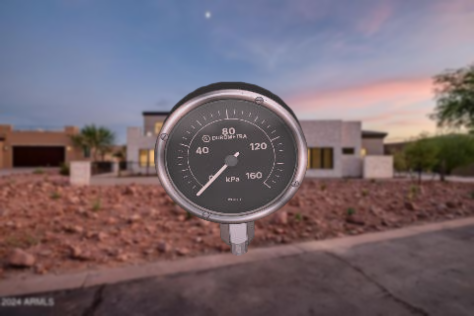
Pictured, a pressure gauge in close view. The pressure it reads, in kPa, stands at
0 kPa
